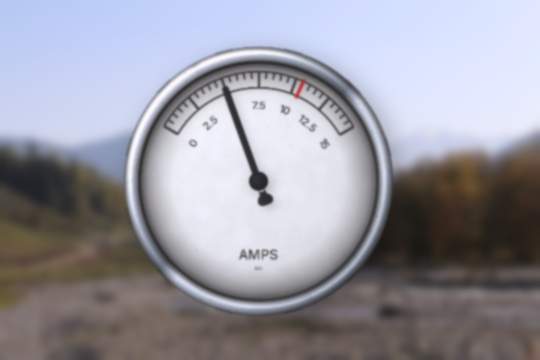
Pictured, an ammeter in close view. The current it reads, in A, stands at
5 A
